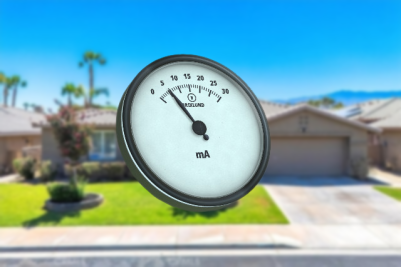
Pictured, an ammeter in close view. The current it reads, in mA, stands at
5 mA
